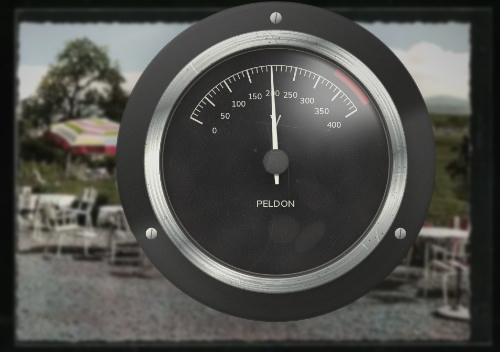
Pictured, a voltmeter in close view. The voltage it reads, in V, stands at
200 V
